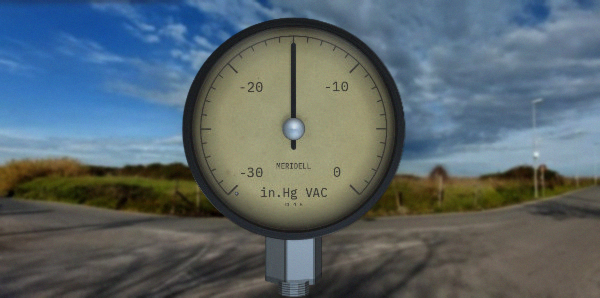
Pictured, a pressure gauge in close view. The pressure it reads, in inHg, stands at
-15 inHg
